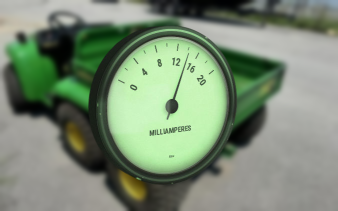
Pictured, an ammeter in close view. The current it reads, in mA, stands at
14 mA
